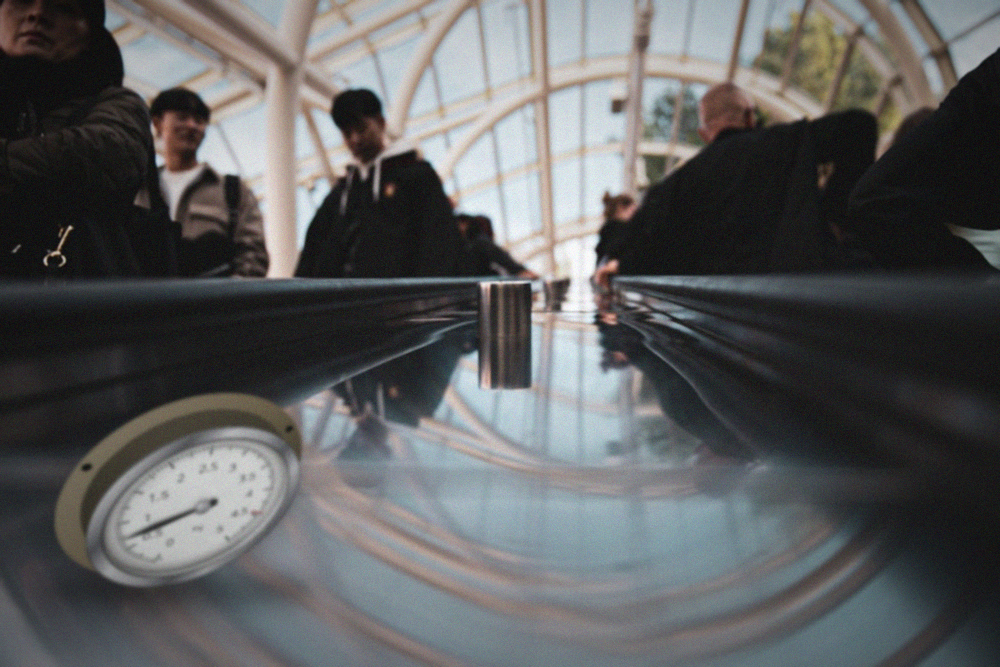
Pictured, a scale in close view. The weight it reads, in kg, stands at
0.75 kg
